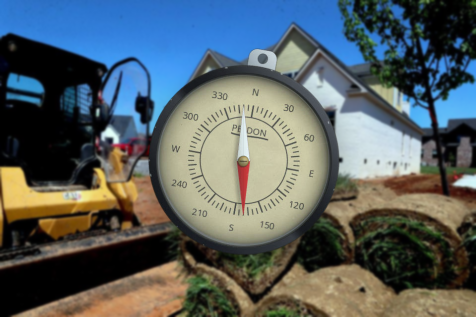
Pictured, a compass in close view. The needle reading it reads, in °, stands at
170 °
